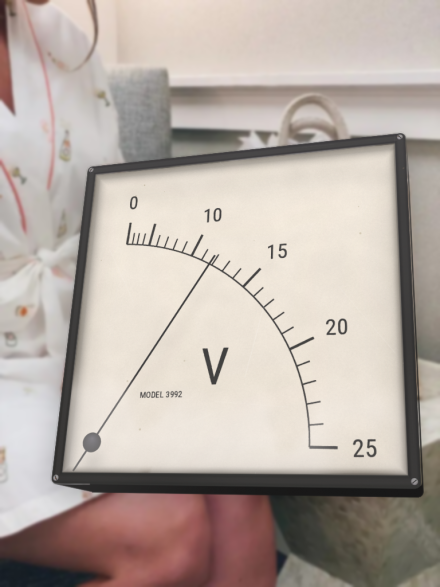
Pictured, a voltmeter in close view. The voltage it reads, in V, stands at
12 V
